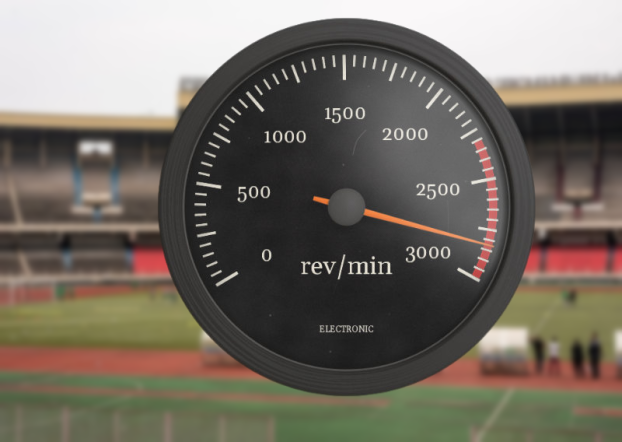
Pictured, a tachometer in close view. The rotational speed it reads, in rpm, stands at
2825 rpm
